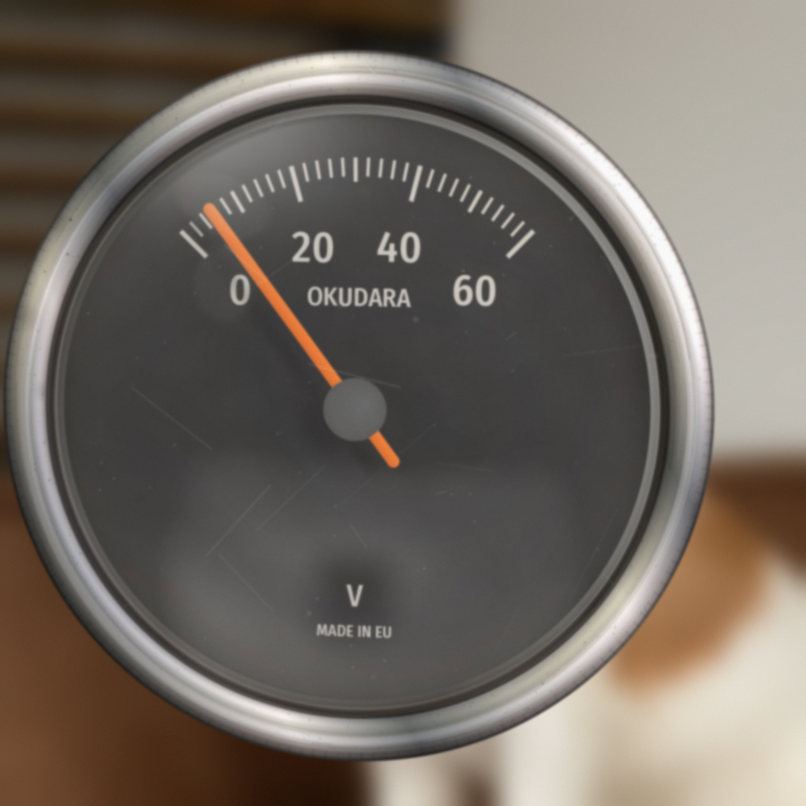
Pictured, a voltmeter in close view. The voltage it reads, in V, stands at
6 V
